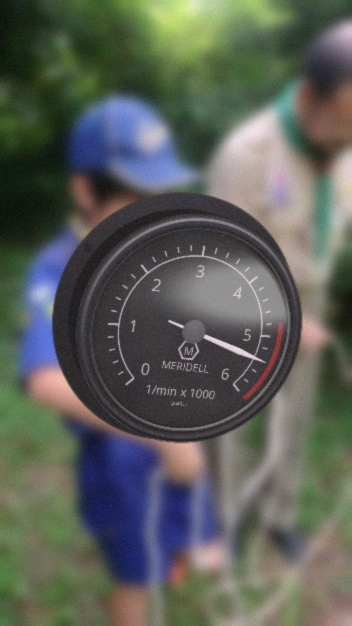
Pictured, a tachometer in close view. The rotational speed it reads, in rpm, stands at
5400 rpm
